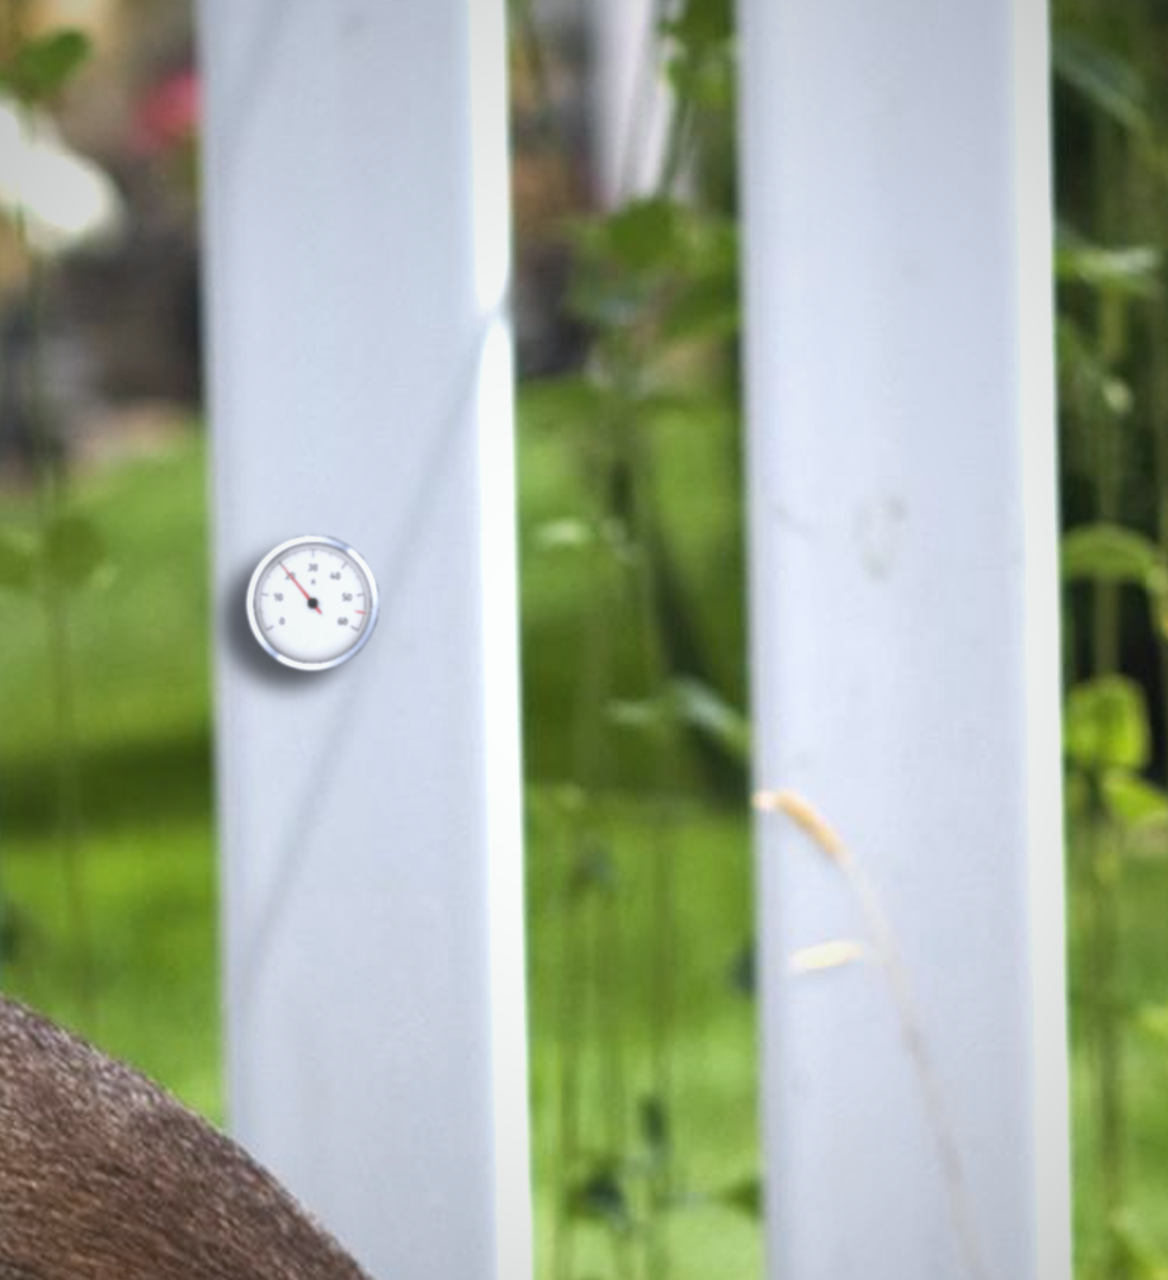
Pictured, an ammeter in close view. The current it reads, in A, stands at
20 A
